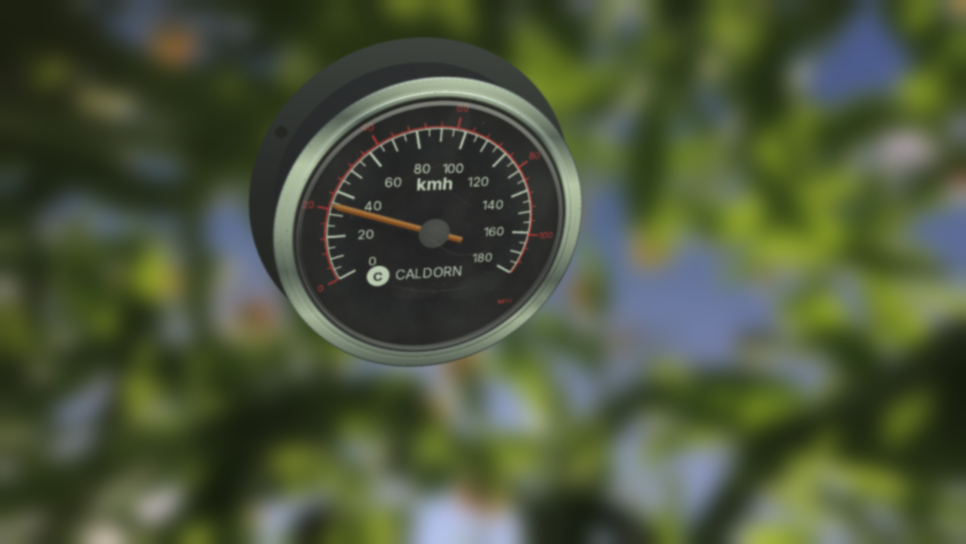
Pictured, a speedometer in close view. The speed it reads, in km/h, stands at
35 km/h
